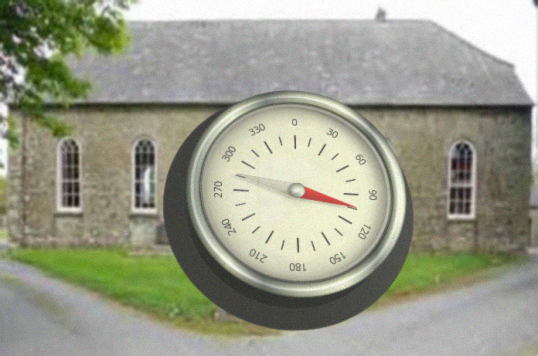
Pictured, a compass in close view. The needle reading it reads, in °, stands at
105 °
